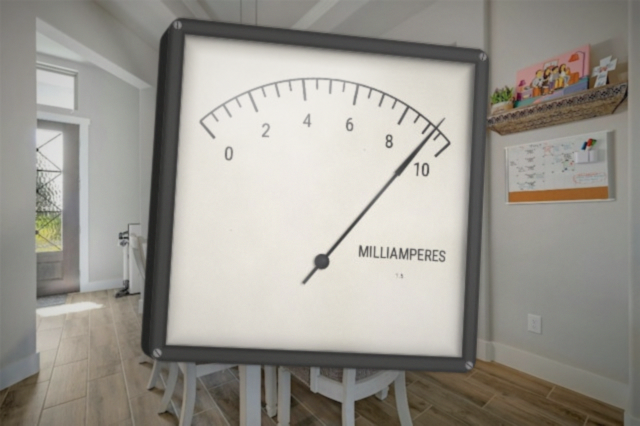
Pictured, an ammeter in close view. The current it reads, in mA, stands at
9.25 mA
